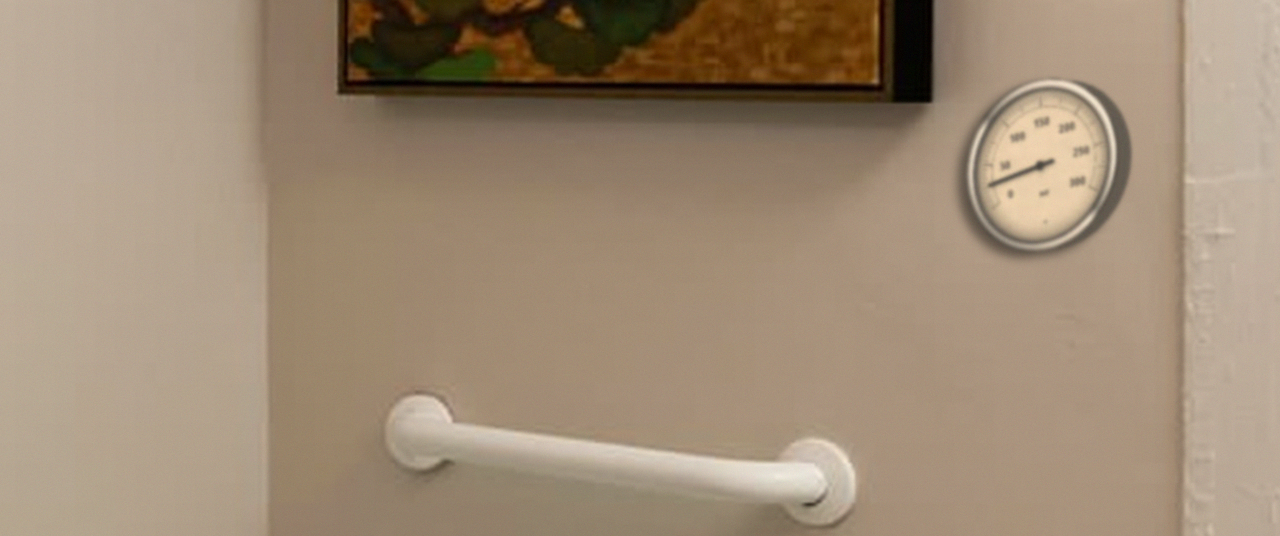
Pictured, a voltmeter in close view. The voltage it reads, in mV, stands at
25 mV
